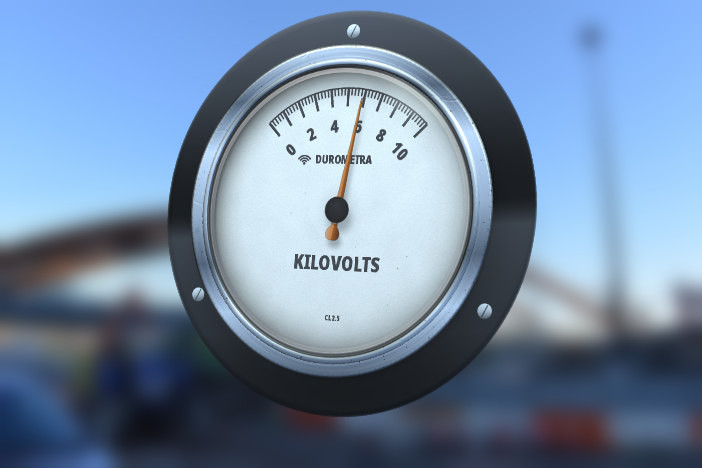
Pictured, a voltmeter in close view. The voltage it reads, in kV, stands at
6 kV
